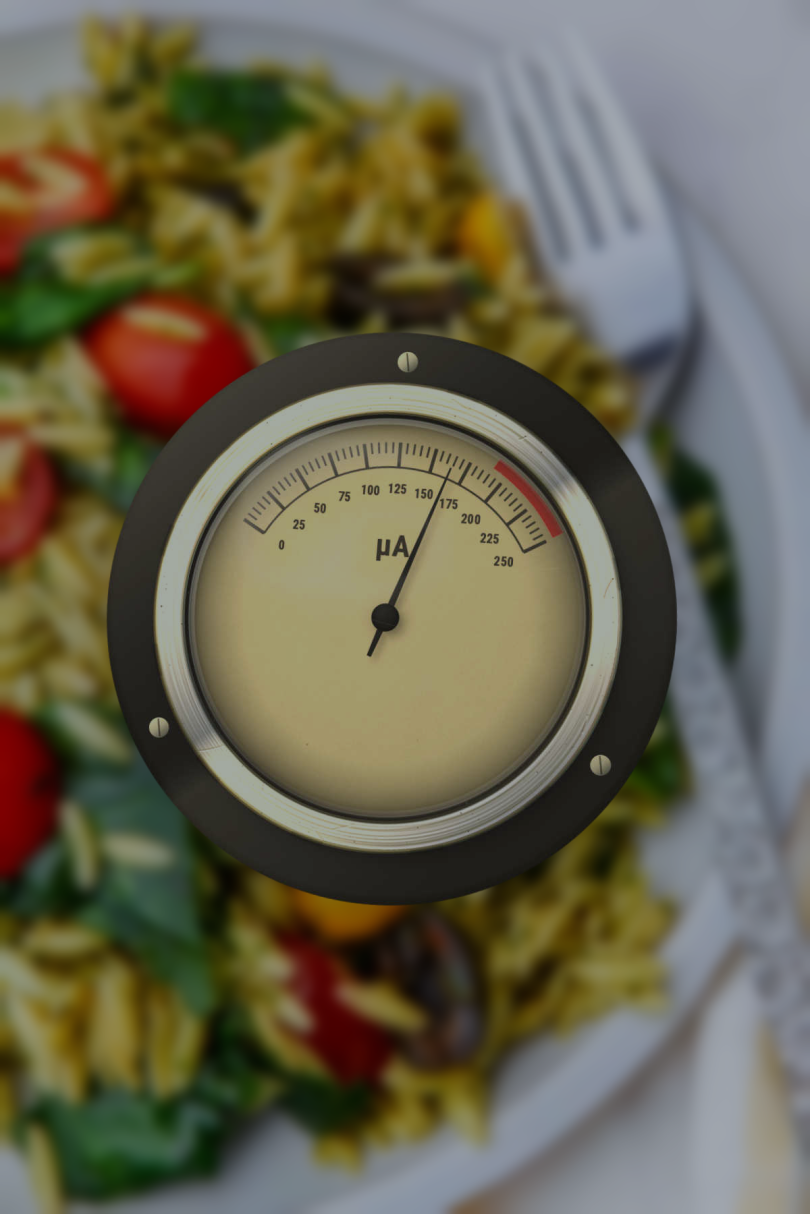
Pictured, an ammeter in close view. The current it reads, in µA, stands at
165 µA
